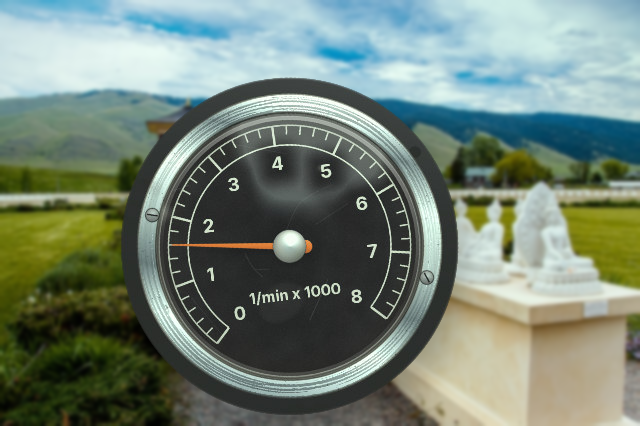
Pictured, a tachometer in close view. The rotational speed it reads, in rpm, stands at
1600 rpm
